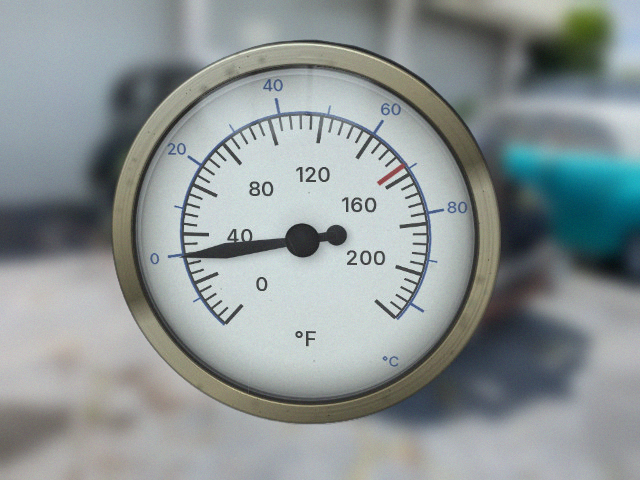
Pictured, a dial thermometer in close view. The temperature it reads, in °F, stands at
32 °F
